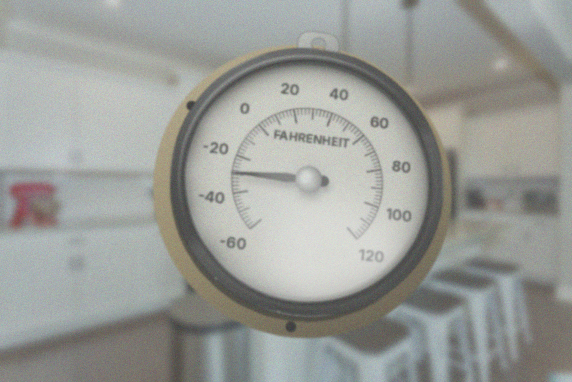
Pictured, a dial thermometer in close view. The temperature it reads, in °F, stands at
-30 °F
